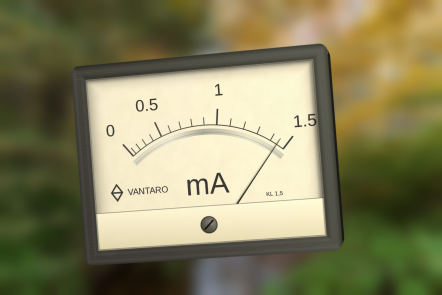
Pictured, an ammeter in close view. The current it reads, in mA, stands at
1.45 mA
